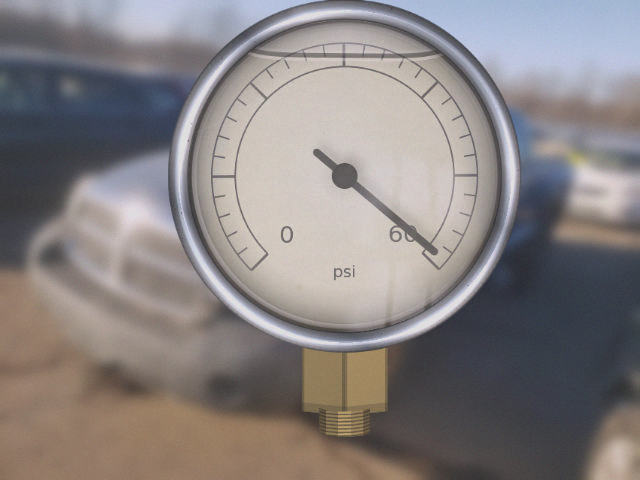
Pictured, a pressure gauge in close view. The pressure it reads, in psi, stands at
59 psi
